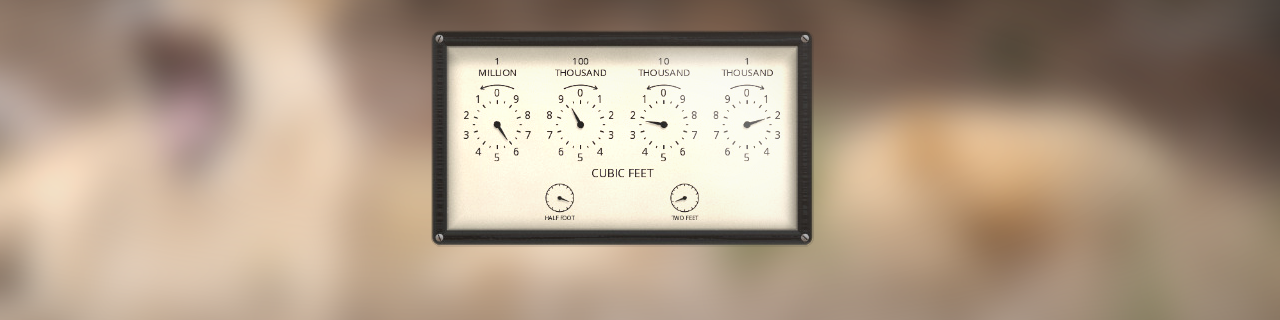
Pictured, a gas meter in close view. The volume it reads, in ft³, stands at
592200 ft³
